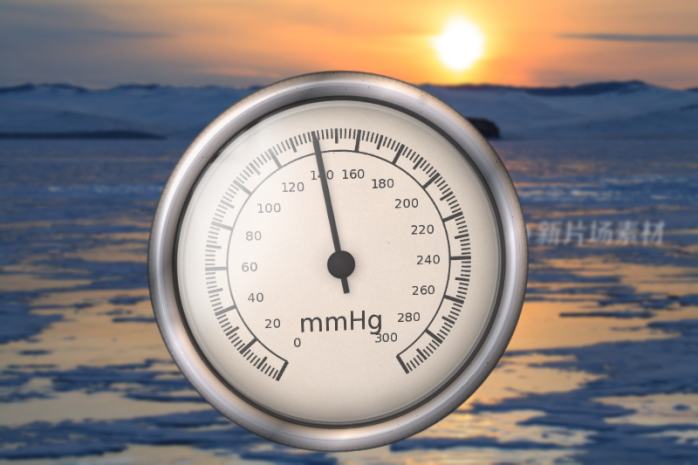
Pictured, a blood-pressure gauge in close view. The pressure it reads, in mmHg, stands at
140 mmHg
